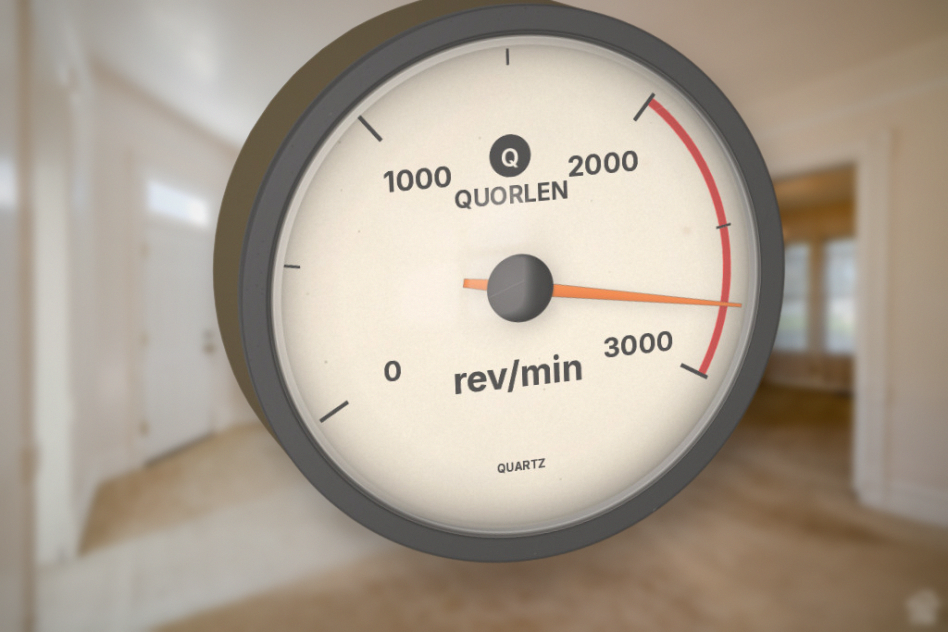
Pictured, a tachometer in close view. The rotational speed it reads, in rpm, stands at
2750 rpm
